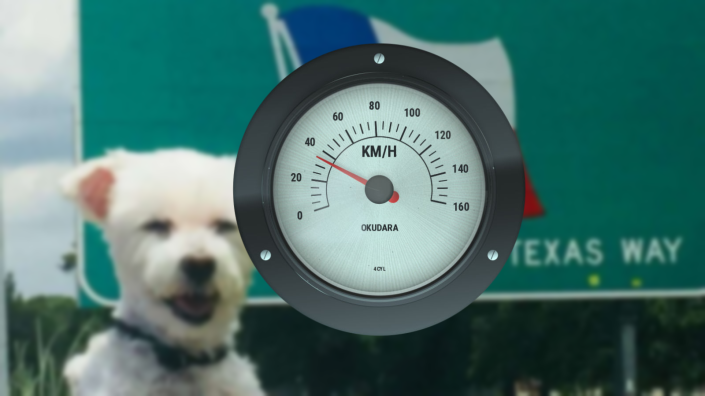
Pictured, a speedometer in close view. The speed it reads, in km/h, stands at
35 km/h
